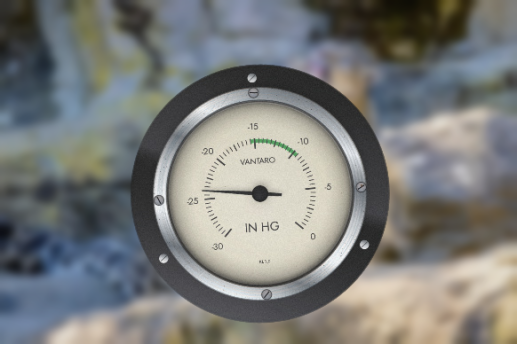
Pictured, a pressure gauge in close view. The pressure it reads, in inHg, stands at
-24 inHg
